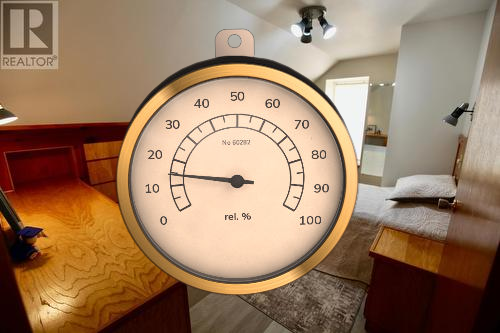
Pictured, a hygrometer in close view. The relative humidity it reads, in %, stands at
15 %
